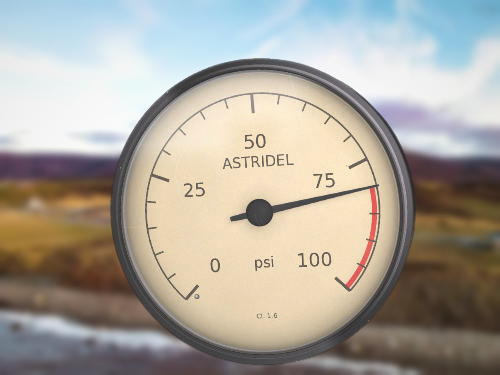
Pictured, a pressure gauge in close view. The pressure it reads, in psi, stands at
80 psi
